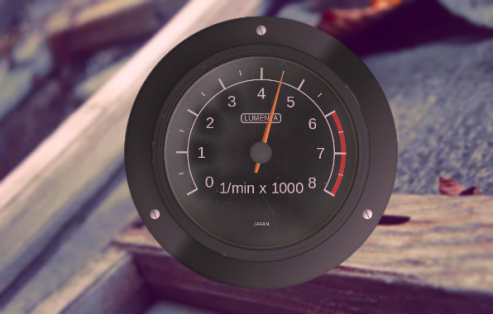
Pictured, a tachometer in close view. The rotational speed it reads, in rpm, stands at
4500 rpm
